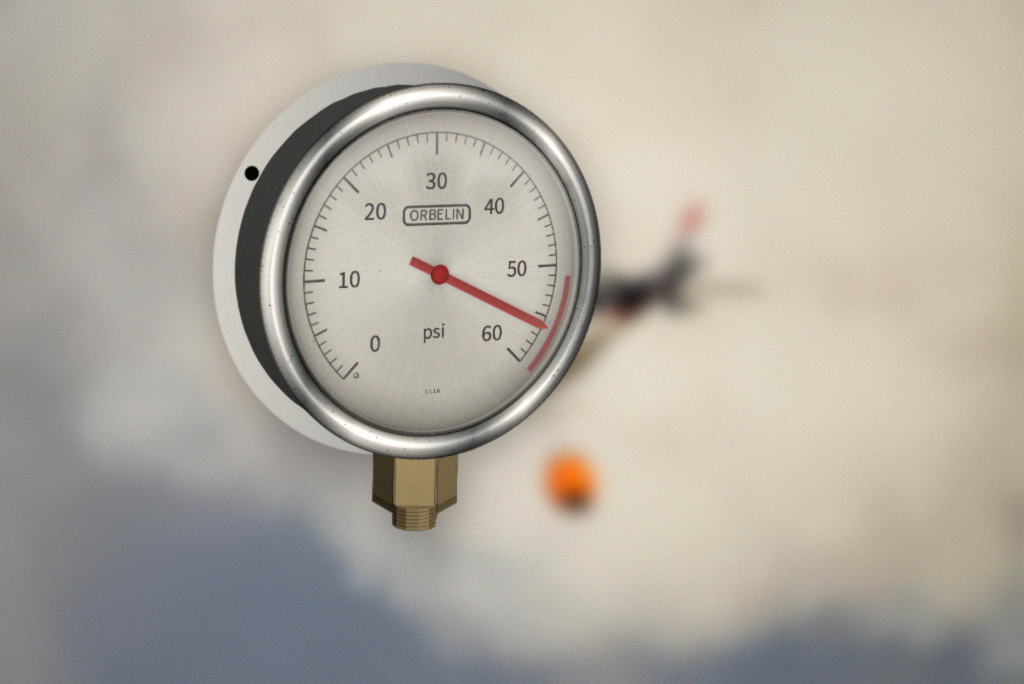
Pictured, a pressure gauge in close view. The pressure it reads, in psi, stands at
56 psi
